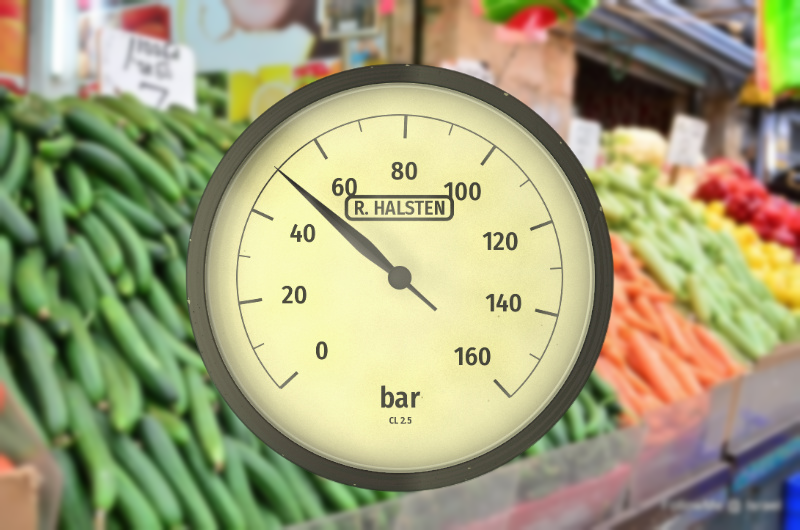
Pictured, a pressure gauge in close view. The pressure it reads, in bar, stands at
50 bar
